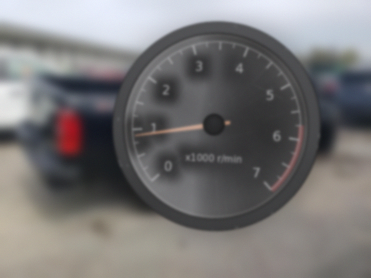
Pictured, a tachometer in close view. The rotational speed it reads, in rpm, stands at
875 rpm
